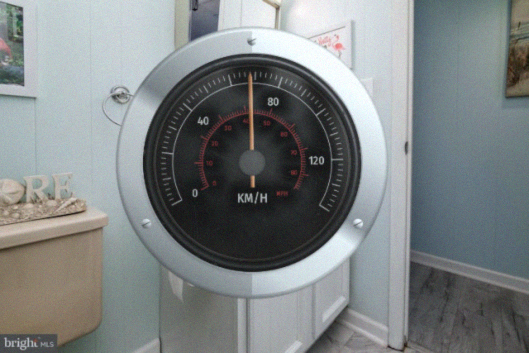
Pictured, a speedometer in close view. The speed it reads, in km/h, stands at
68 km/h
